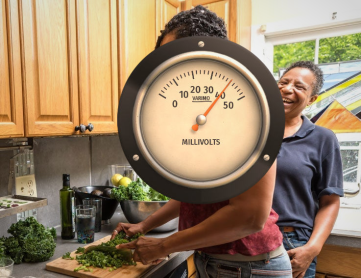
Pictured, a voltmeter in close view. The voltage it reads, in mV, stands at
40 mV
